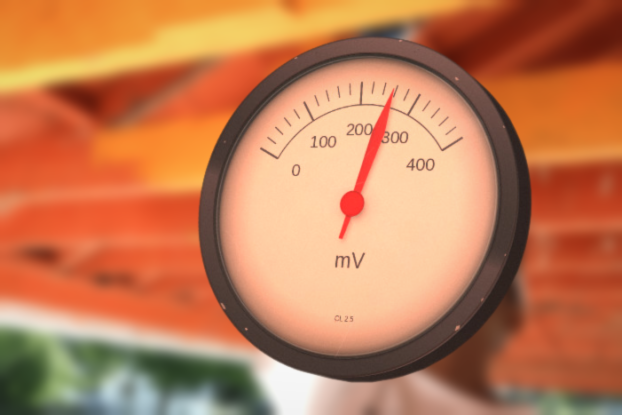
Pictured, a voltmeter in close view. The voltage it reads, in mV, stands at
260 mV
